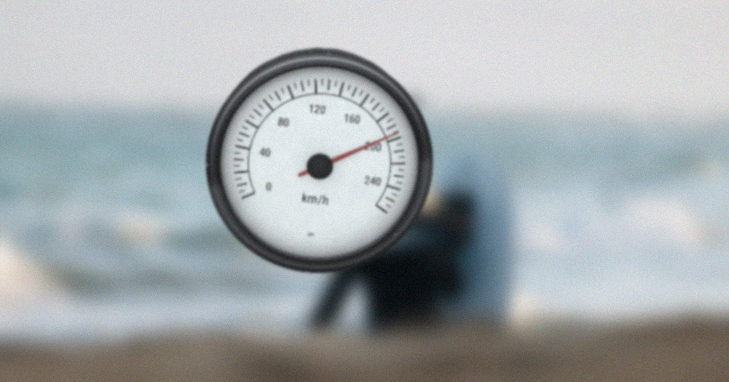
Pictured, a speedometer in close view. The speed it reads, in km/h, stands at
195 km/h
